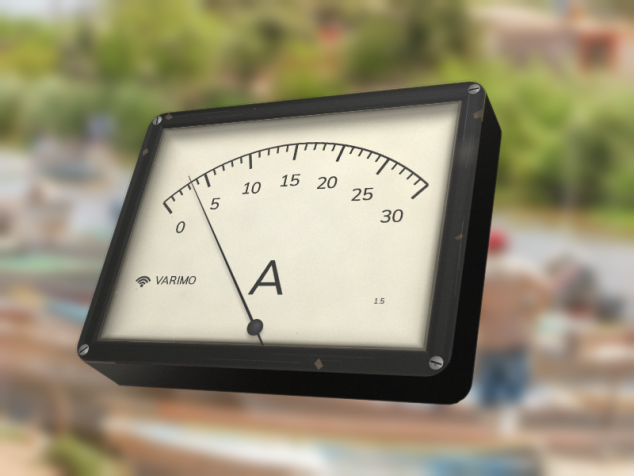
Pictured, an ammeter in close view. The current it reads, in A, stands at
3.5 A
